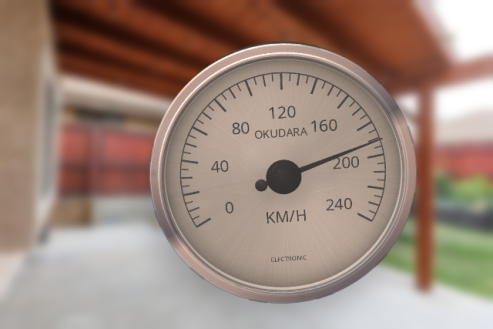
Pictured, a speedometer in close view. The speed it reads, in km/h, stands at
190 km/h
